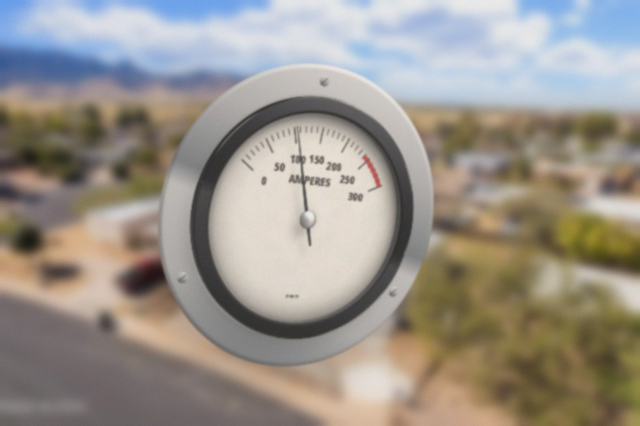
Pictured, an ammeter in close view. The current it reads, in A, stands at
100 A
